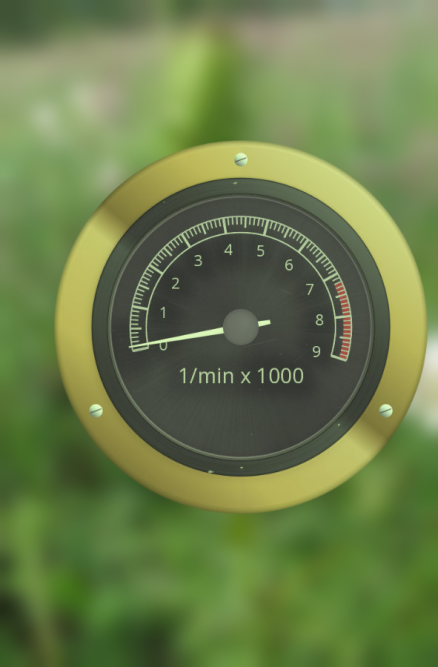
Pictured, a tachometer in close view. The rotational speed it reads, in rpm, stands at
100 rpm
